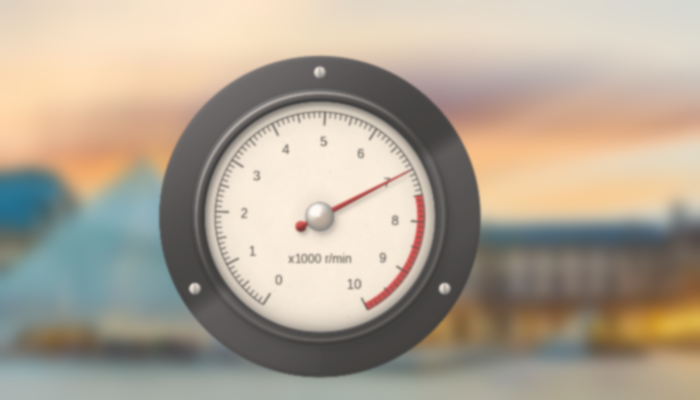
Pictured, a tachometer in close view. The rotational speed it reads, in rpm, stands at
7000 rpm
